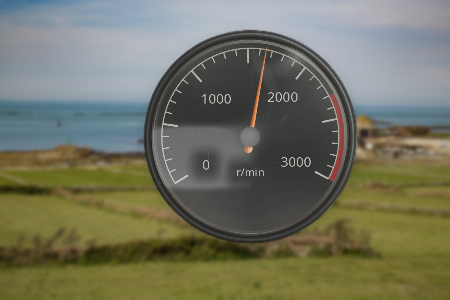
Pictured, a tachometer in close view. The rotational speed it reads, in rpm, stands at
1650 rpm
